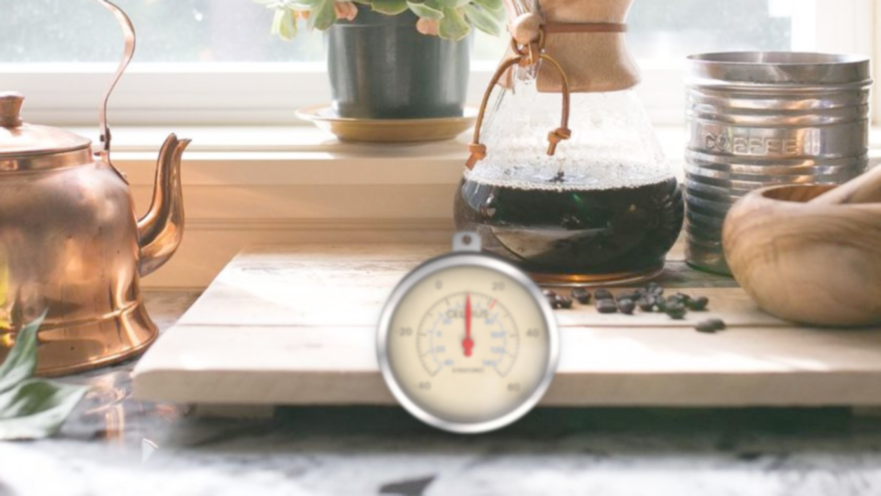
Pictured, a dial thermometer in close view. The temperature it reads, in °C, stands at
10 °C
